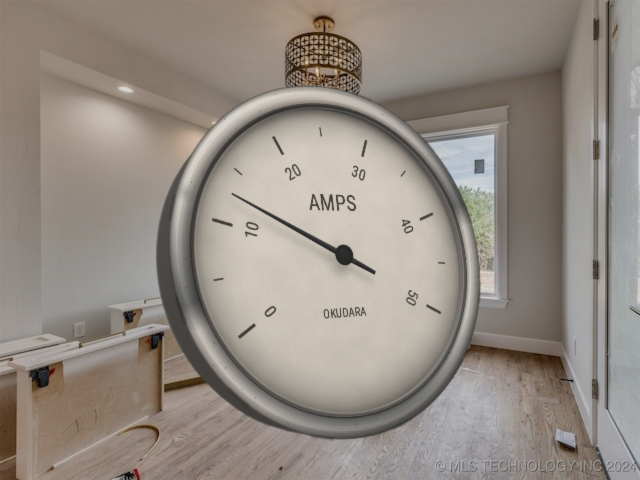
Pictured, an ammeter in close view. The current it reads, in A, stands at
12.5 A
